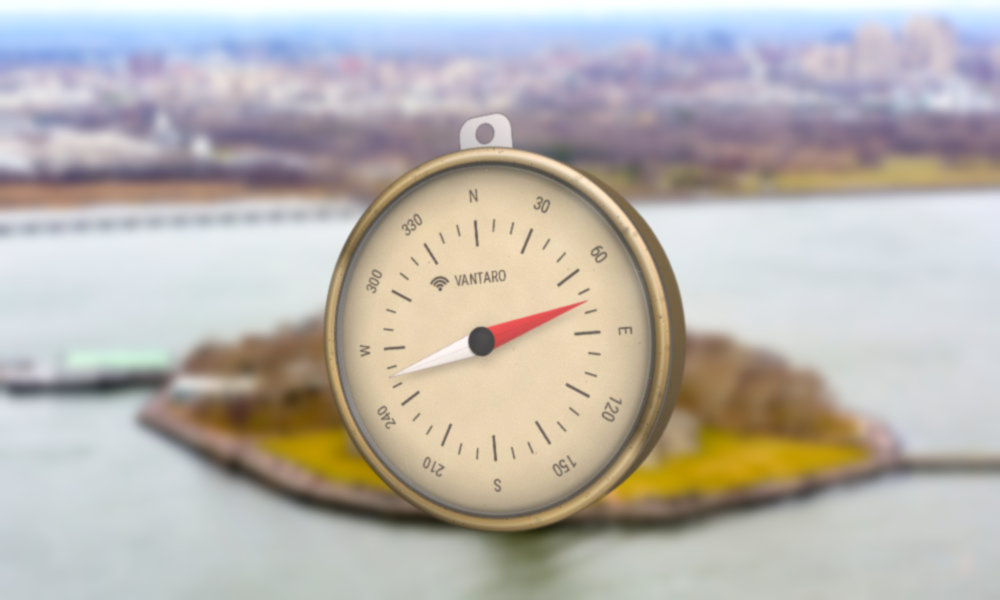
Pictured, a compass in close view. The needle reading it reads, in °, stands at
75 °
